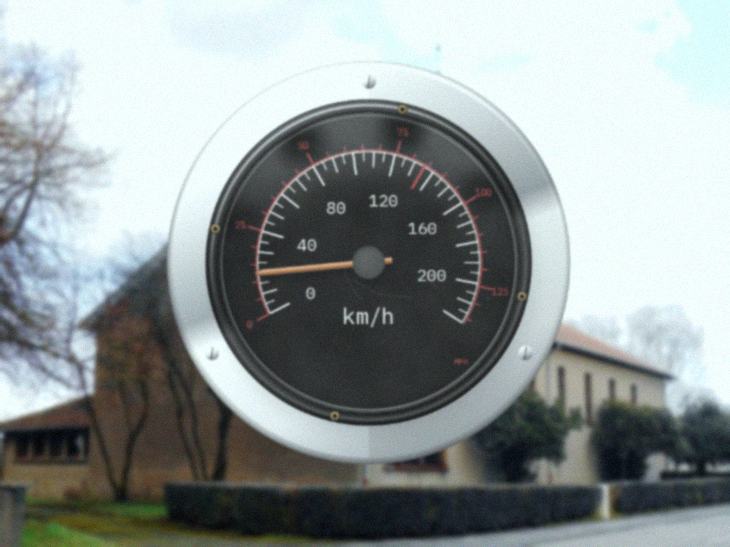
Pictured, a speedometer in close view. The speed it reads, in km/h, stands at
20 km/h
